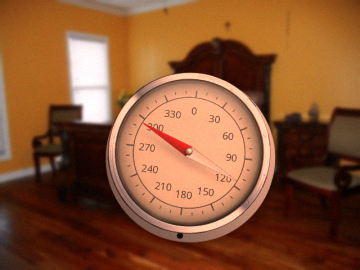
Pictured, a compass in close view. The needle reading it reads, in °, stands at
295 °
